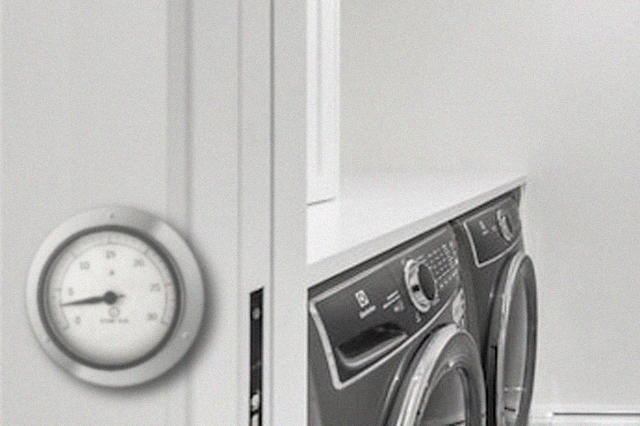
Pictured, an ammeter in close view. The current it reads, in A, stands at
3 A
